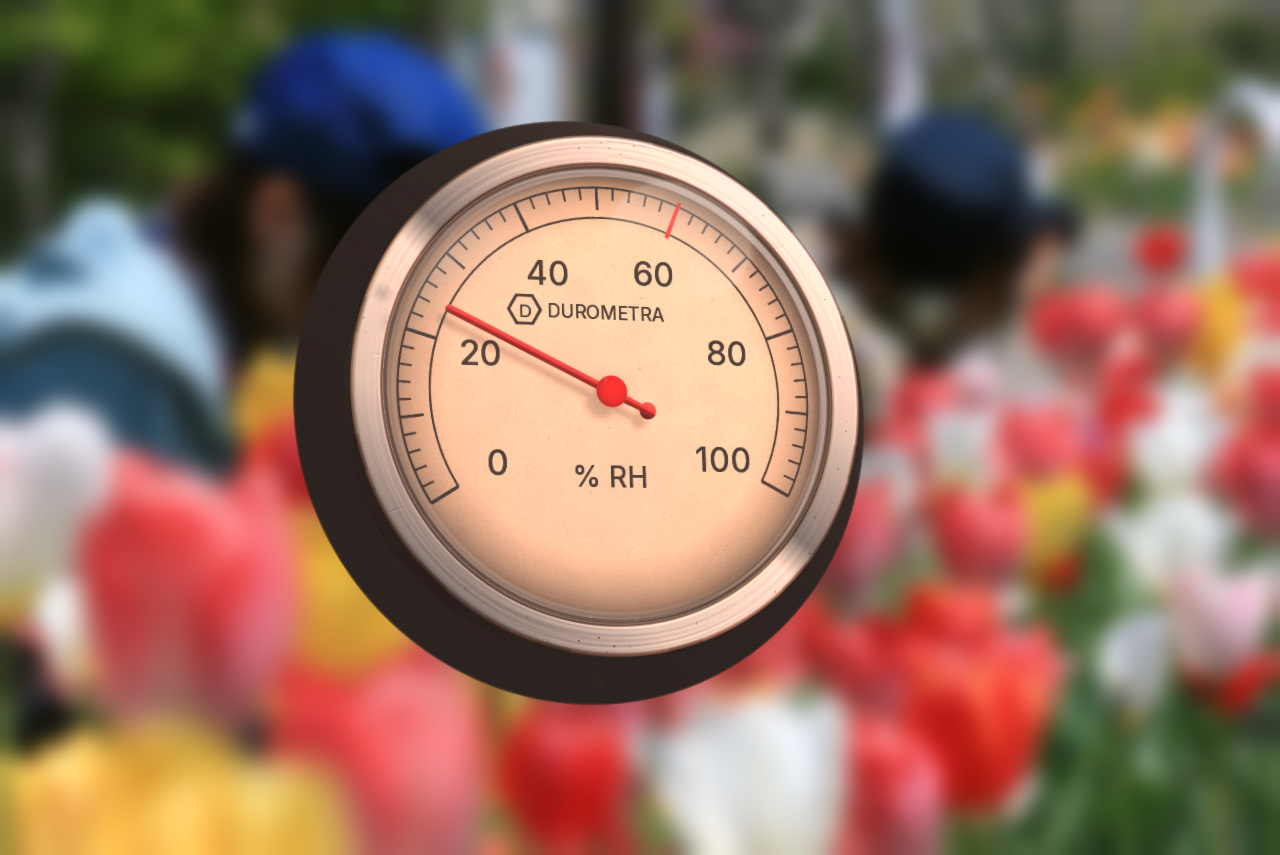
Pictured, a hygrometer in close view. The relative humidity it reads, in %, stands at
24 %
